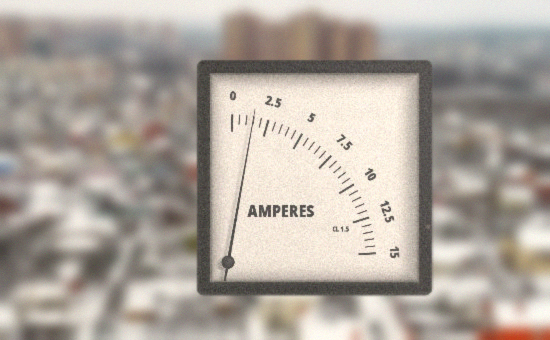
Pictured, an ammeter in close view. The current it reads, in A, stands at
1.5 A
